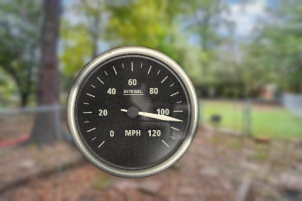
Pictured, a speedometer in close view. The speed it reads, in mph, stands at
105 mph
